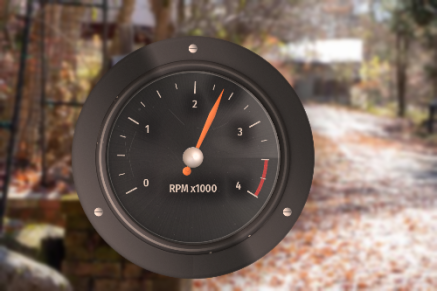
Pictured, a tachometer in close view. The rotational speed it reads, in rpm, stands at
2375 rpm
